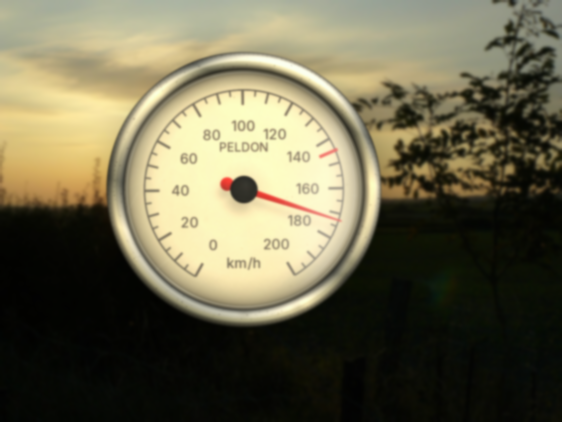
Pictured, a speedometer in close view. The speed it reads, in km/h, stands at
172.5 km/h
